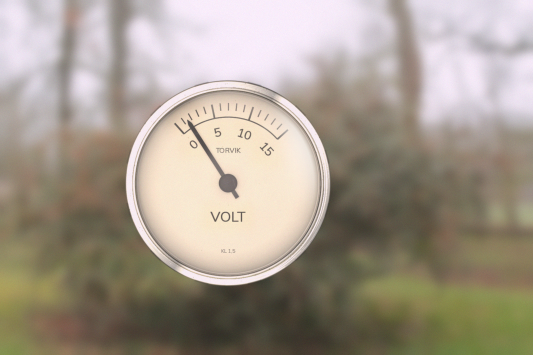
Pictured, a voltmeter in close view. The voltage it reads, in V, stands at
1.5 V
